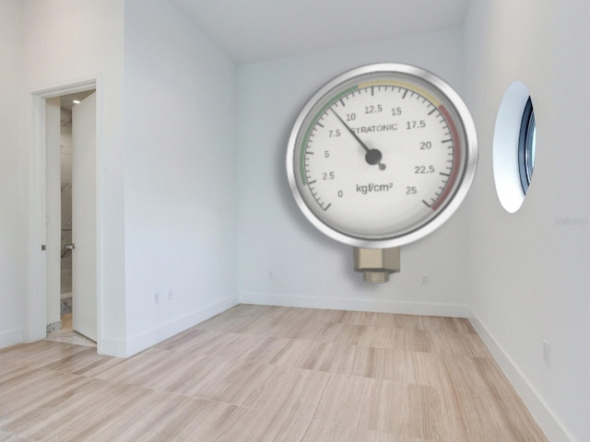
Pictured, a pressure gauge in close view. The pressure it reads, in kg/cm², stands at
9 kg/cm²
